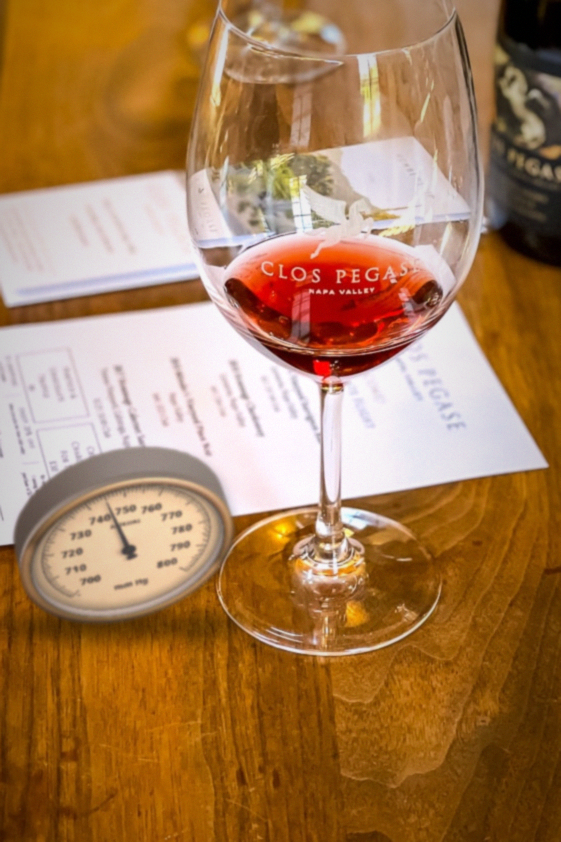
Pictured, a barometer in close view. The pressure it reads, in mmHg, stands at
745 mmHg
